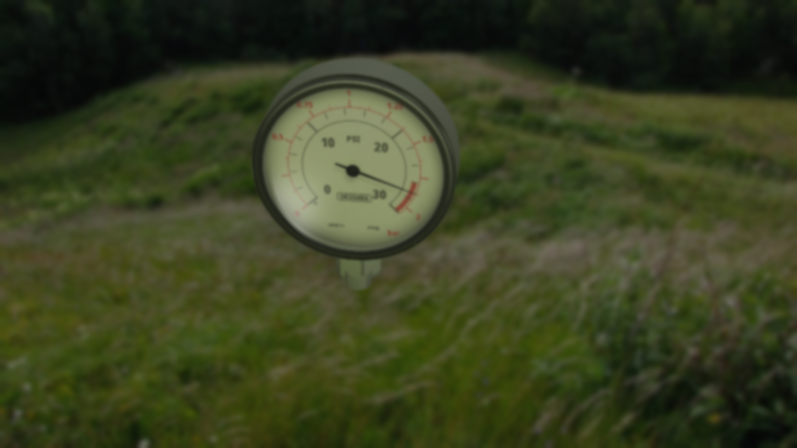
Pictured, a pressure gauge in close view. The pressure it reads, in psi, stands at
27 psi
